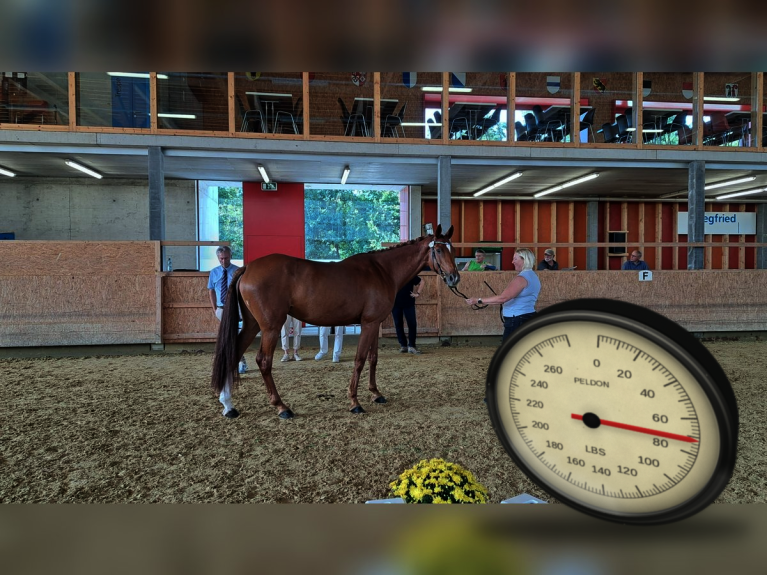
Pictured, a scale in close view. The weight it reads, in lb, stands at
70 lb
